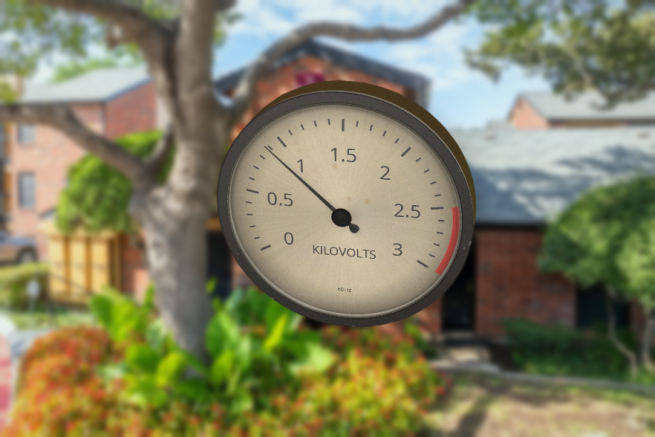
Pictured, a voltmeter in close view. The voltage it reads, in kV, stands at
0.9 kV
